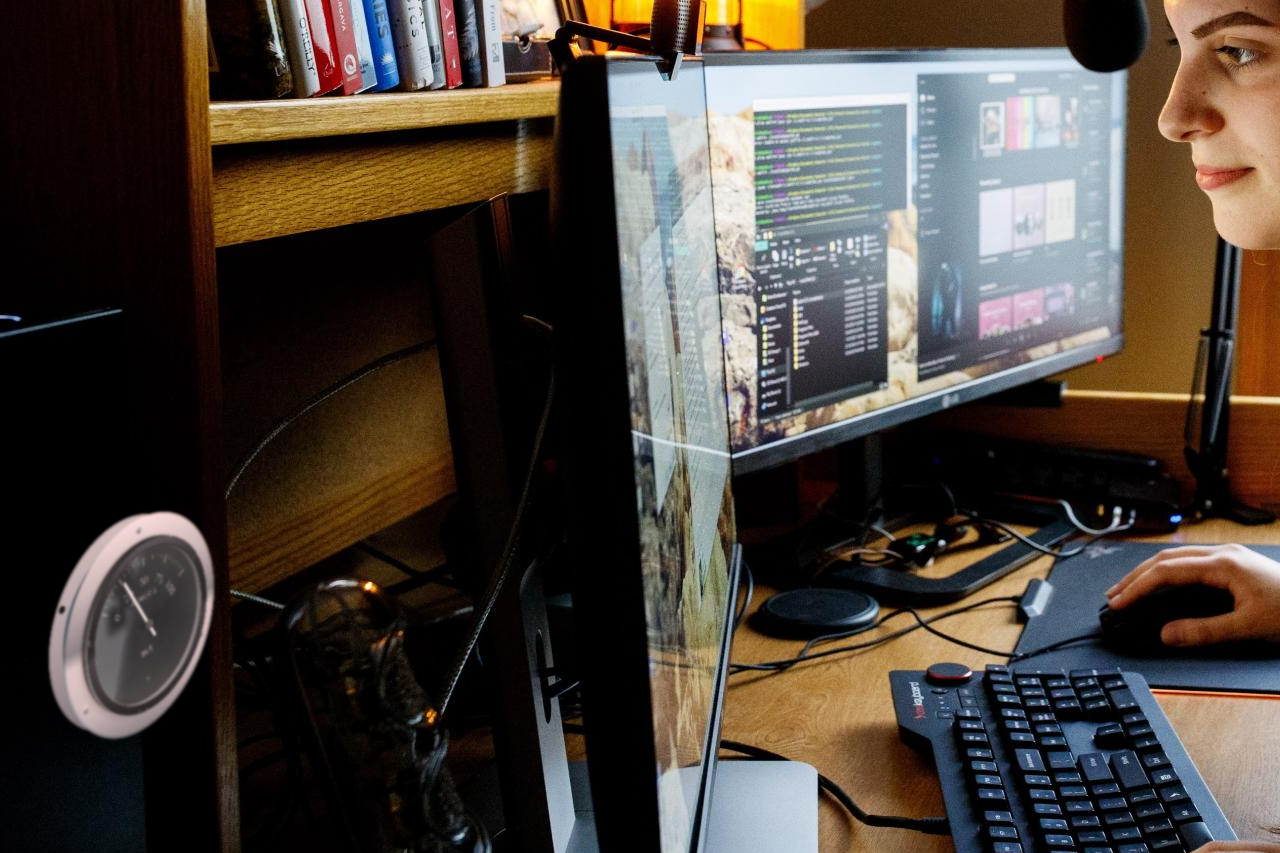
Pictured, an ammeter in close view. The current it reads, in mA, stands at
25 mA
